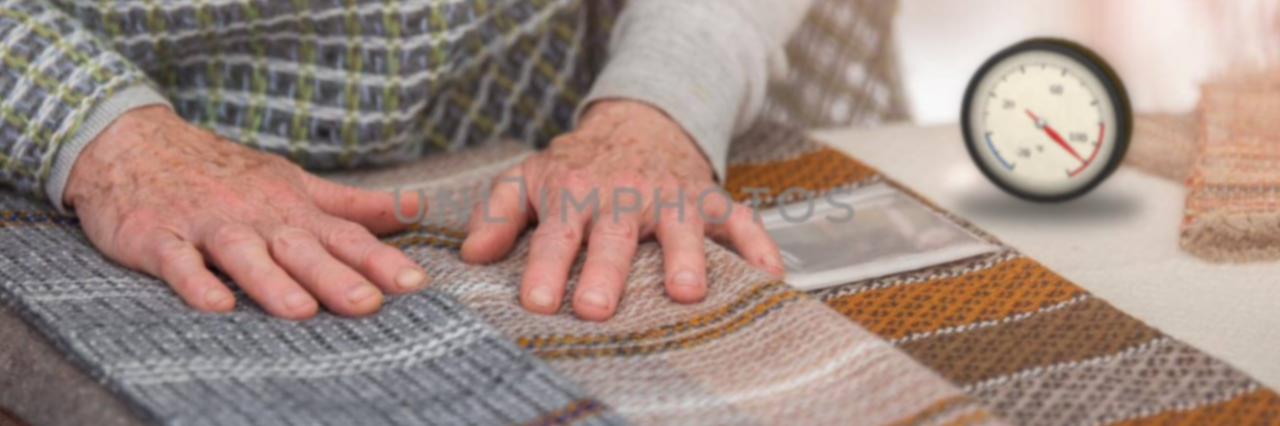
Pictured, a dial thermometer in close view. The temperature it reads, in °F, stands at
110 °F
